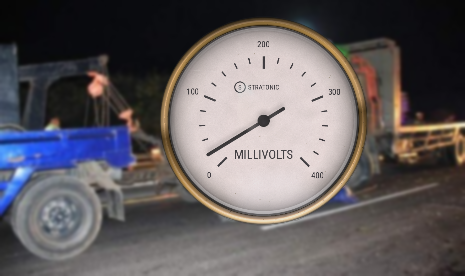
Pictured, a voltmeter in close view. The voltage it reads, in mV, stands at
20 mV
